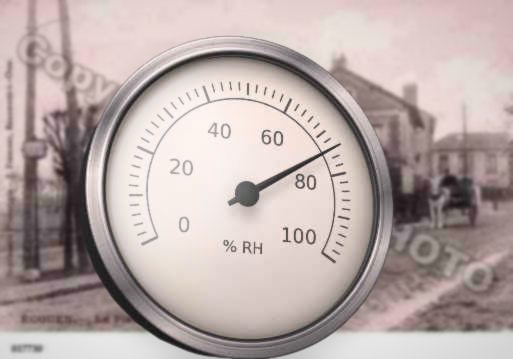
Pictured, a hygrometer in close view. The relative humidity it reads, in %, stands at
74 %
